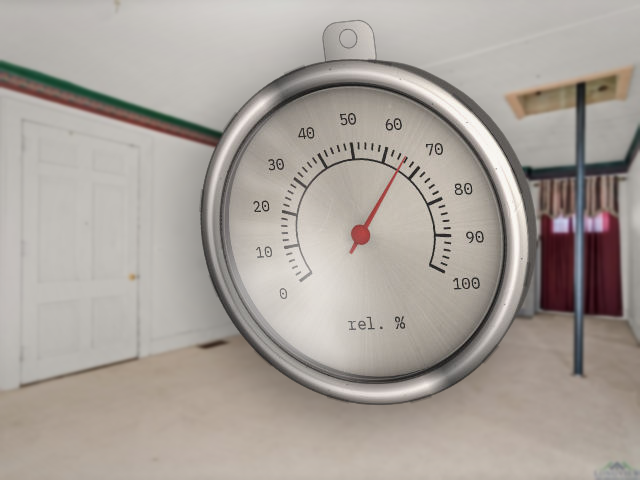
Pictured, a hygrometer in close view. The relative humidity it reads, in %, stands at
66 %
